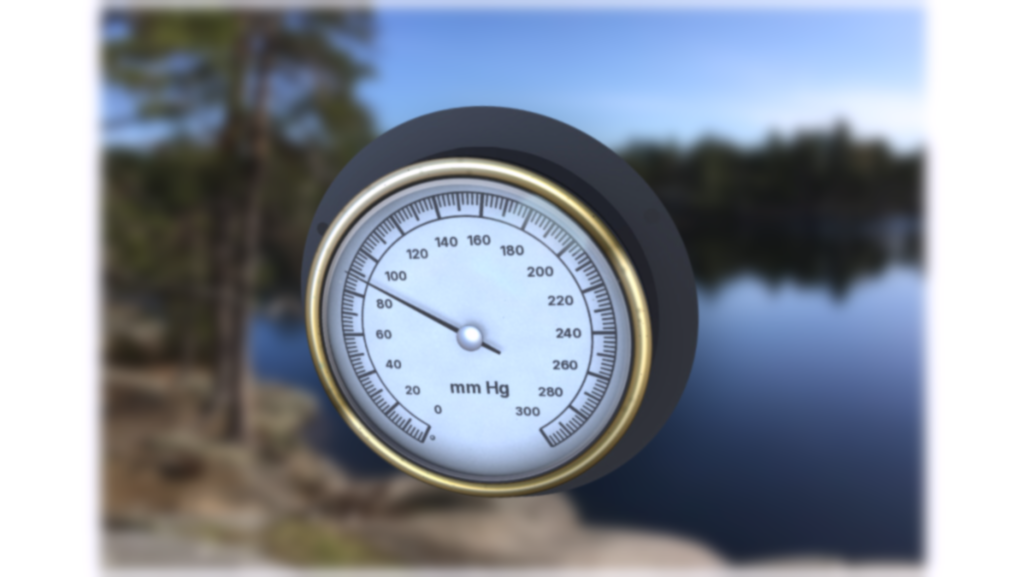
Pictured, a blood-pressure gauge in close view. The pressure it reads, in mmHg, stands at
90 mmHg
